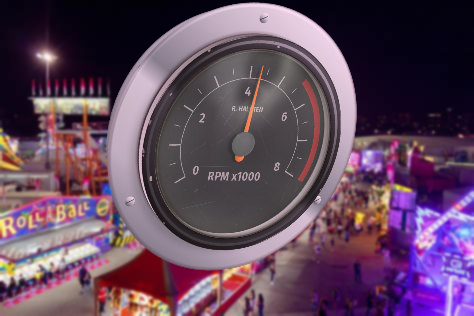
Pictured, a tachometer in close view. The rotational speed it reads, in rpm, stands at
4250 rpm
